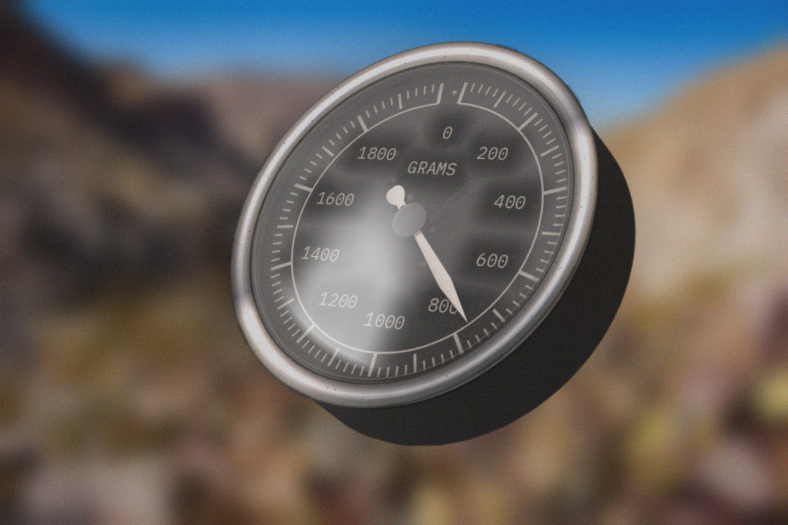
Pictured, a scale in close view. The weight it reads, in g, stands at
760 g
